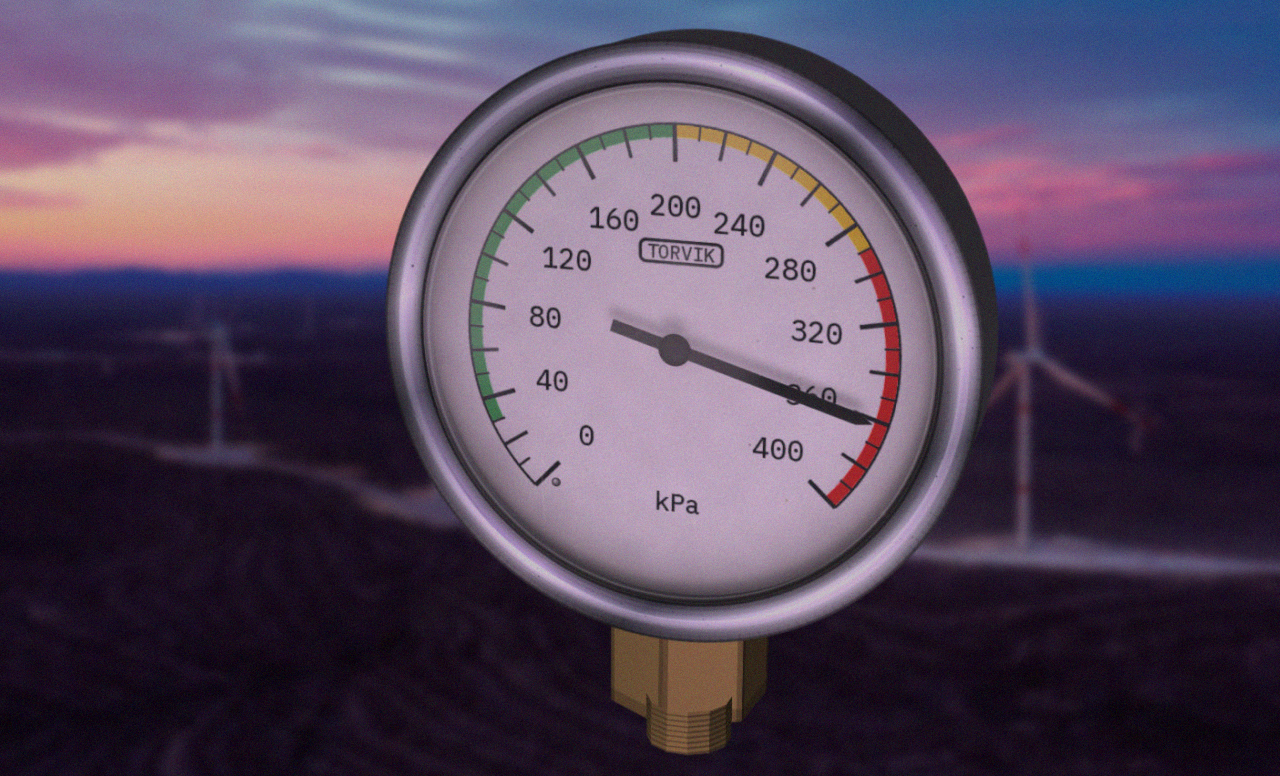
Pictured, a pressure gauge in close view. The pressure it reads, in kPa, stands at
360 kPa
